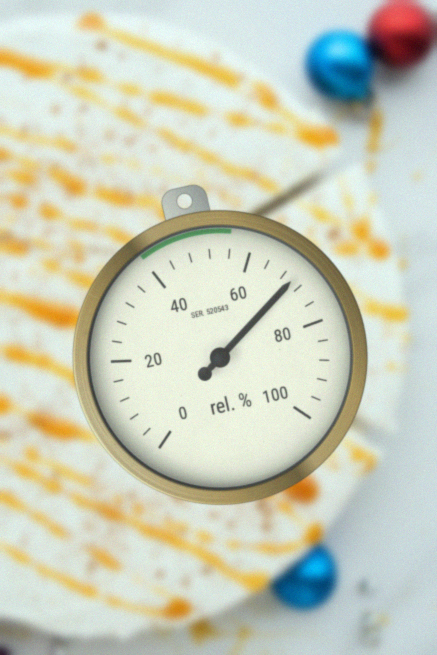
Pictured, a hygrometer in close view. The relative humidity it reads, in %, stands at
70 %
